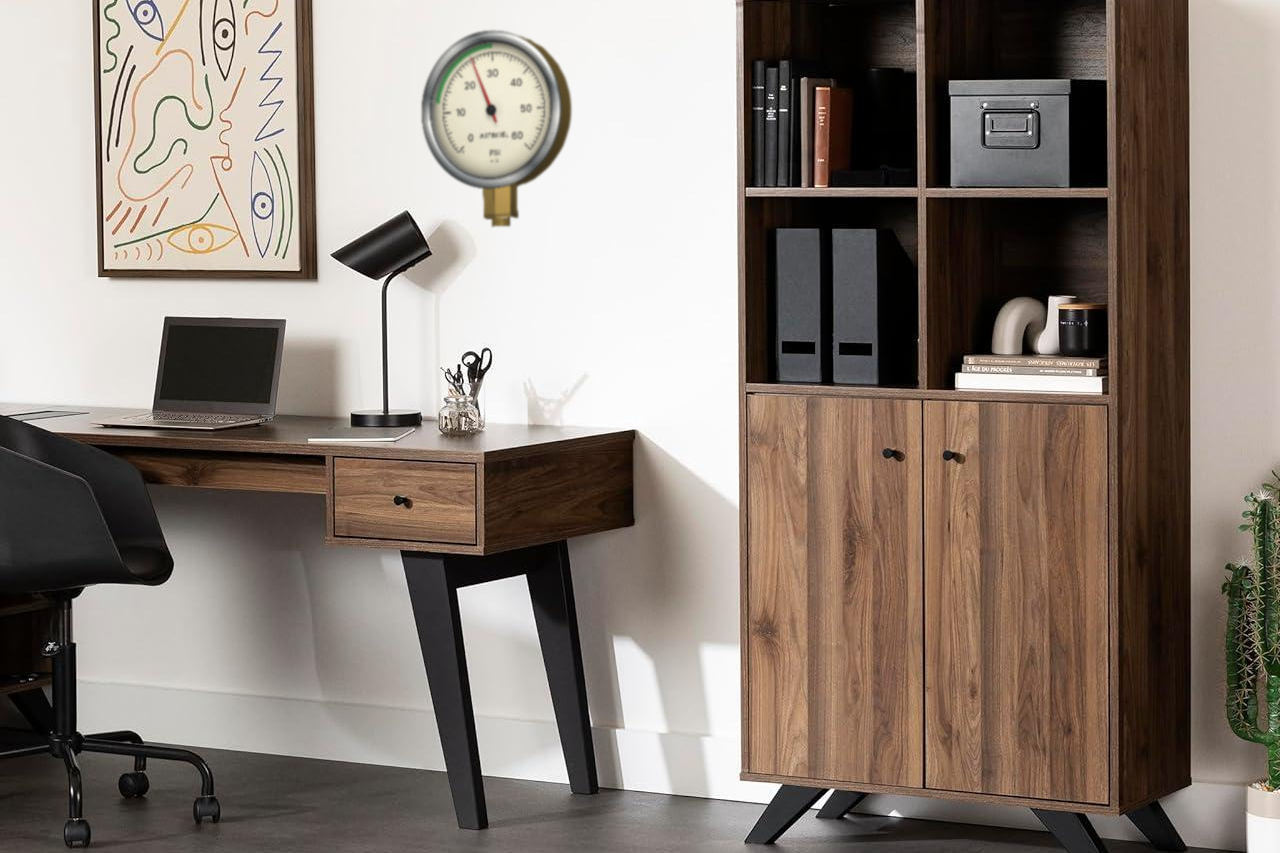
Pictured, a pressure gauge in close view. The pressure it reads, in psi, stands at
25 psi
